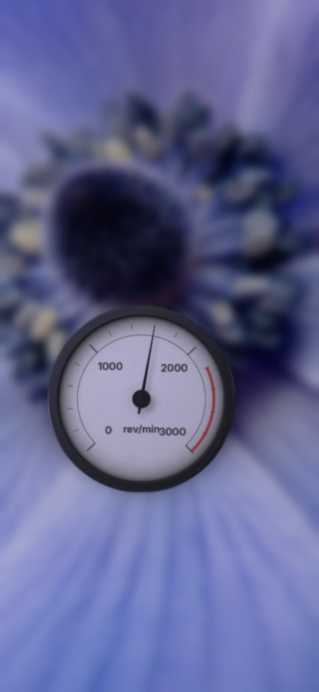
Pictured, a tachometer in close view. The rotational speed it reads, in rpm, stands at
1600 rpm
